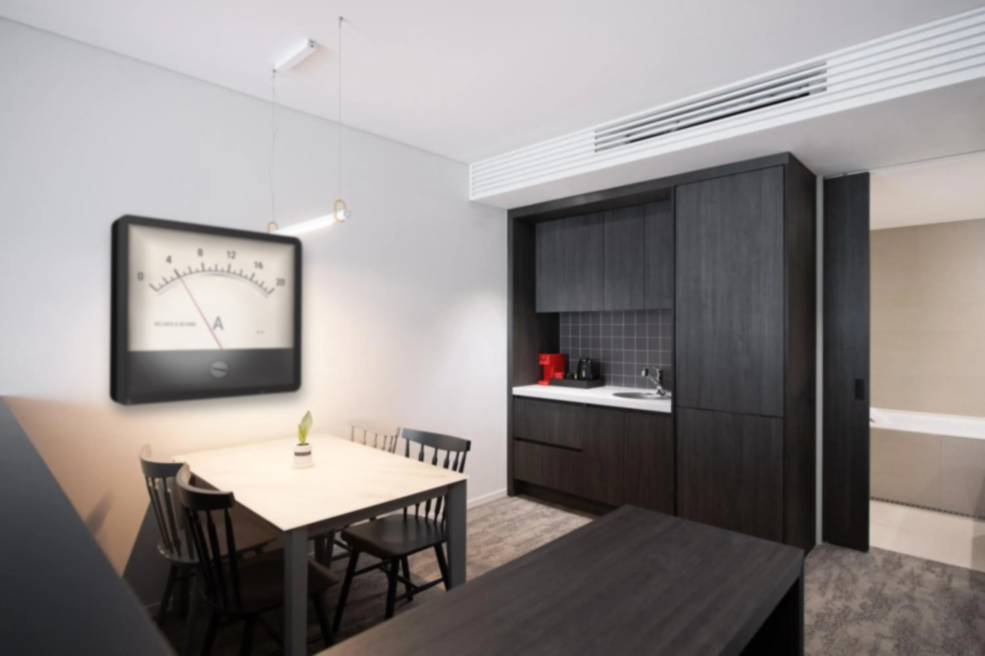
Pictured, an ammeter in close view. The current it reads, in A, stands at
4 A
